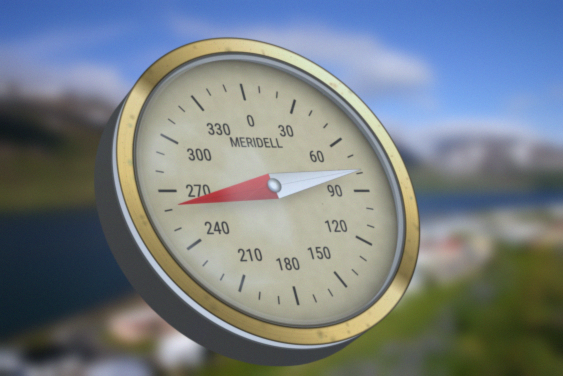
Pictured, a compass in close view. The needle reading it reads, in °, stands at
260 °
